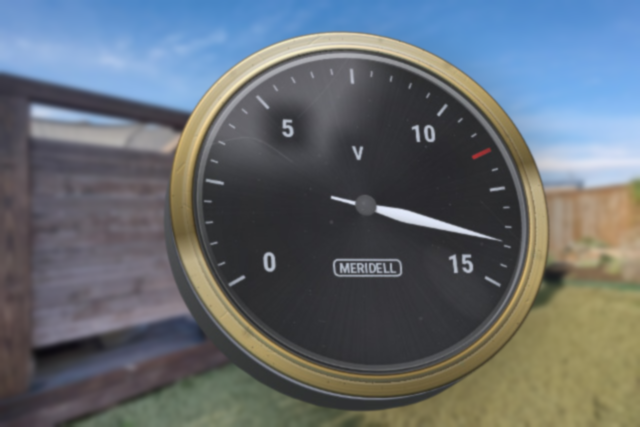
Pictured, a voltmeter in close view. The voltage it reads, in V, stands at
14 V
